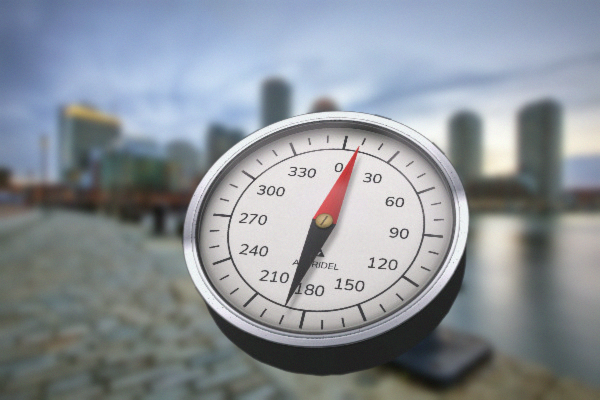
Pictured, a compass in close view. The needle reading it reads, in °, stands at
10 °
